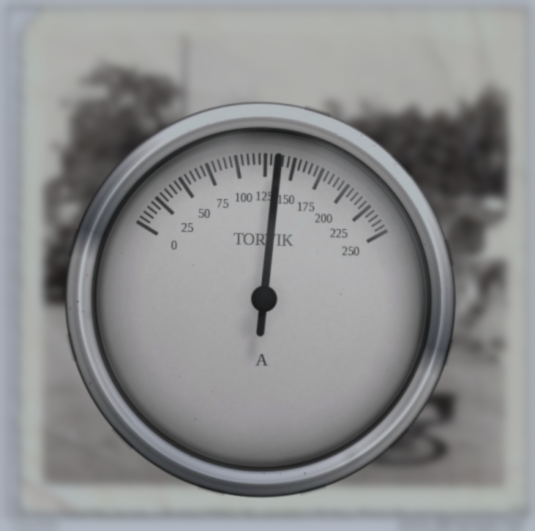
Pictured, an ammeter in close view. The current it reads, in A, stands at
135 A
